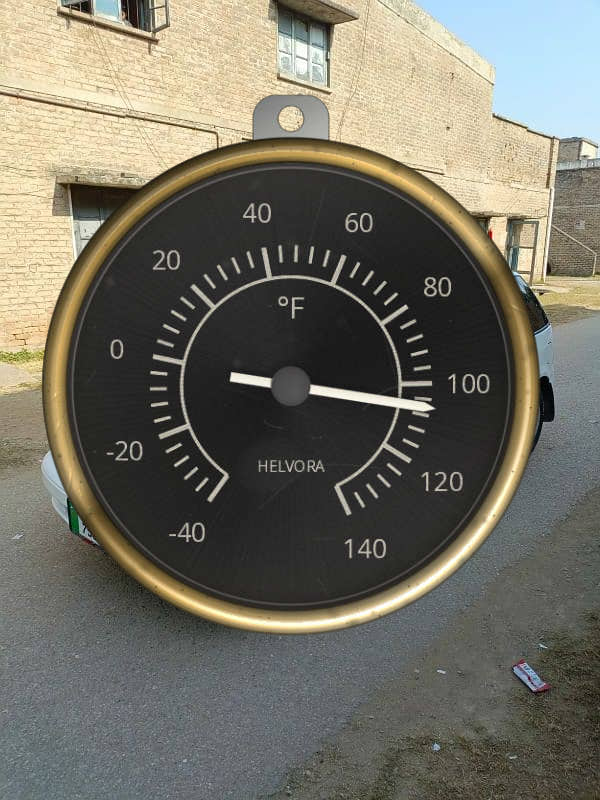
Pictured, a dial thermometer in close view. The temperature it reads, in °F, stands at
106 °F
